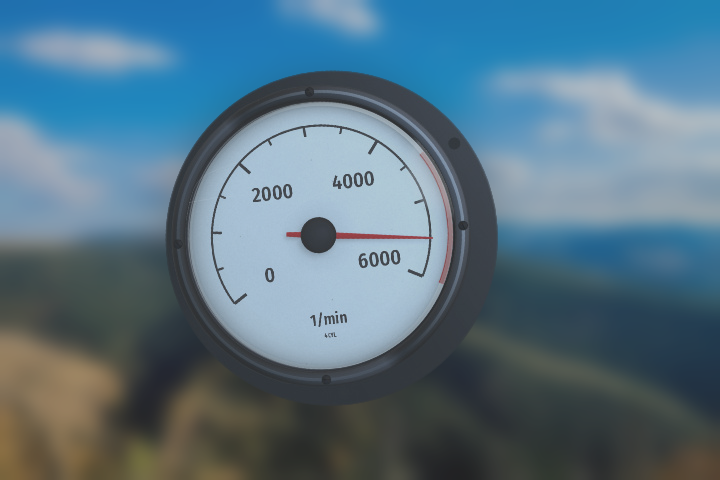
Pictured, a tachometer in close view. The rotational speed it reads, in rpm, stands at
5500 rpm
